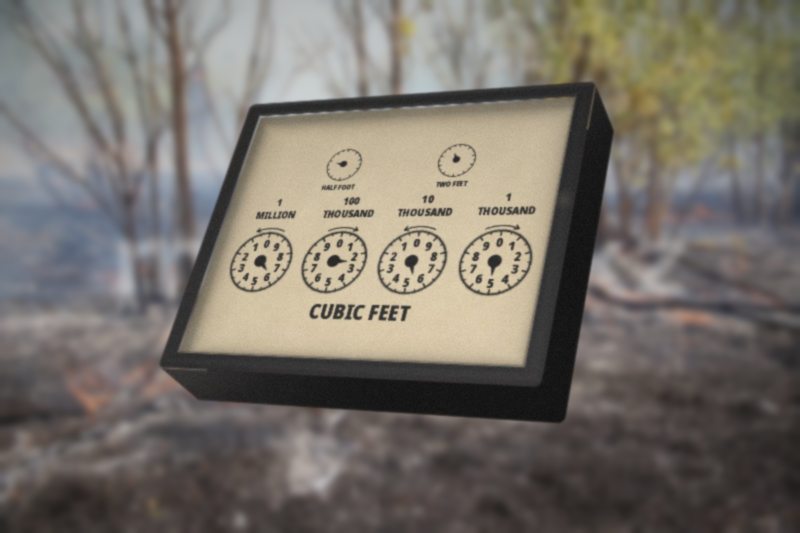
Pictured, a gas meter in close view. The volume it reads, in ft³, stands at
625500 ft³
